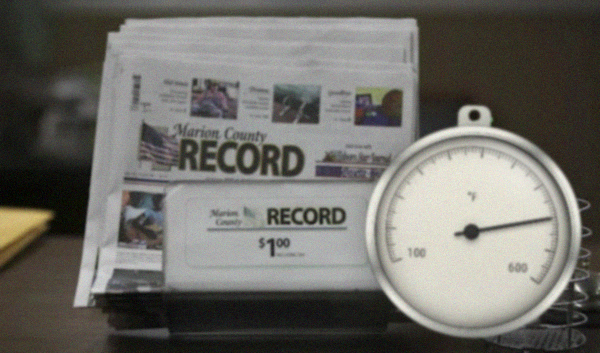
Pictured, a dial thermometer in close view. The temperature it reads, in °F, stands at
500 °F
